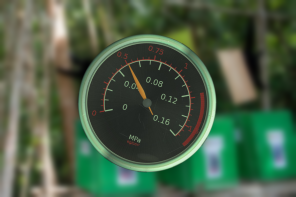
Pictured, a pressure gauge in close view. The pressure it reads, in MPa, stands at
0.05 MPa
